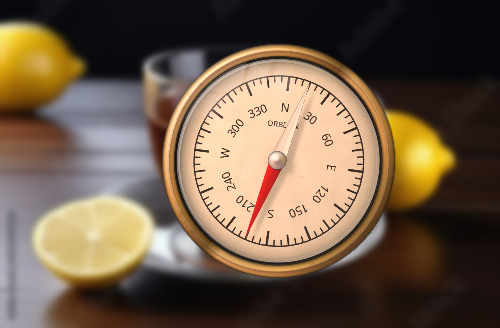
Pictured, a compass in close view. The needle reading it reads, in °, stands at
195 °
